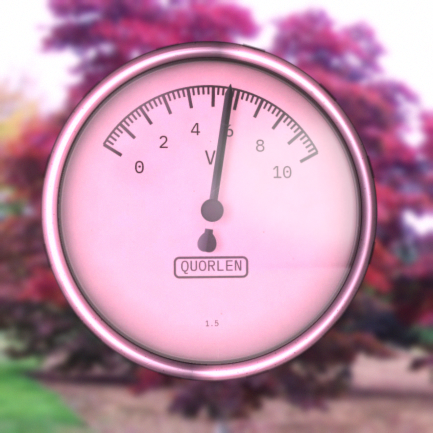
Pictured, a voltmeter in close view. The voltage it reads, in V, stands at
5.6 V
